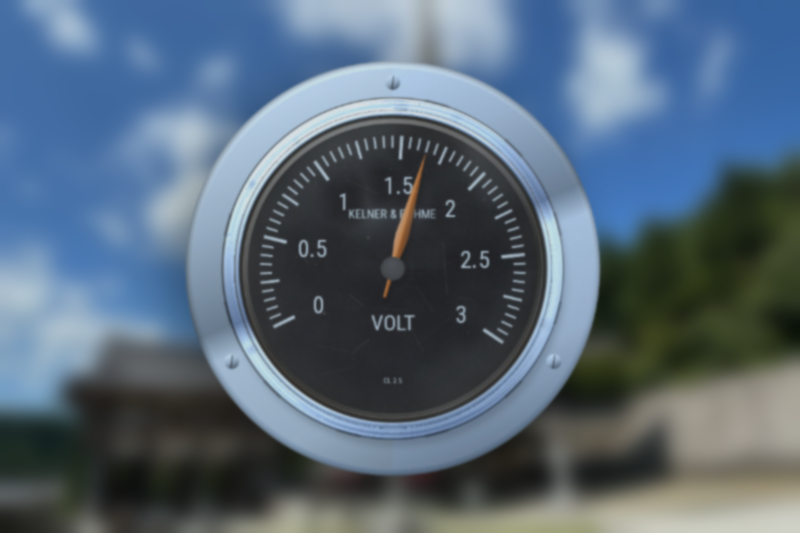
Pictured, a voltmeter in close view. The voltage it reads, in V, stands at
1.65 V
